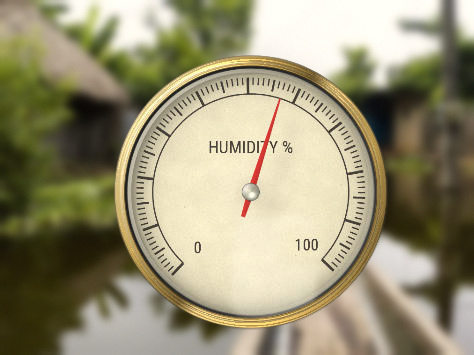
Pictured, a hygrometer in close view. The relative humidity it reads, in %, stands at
57 %
